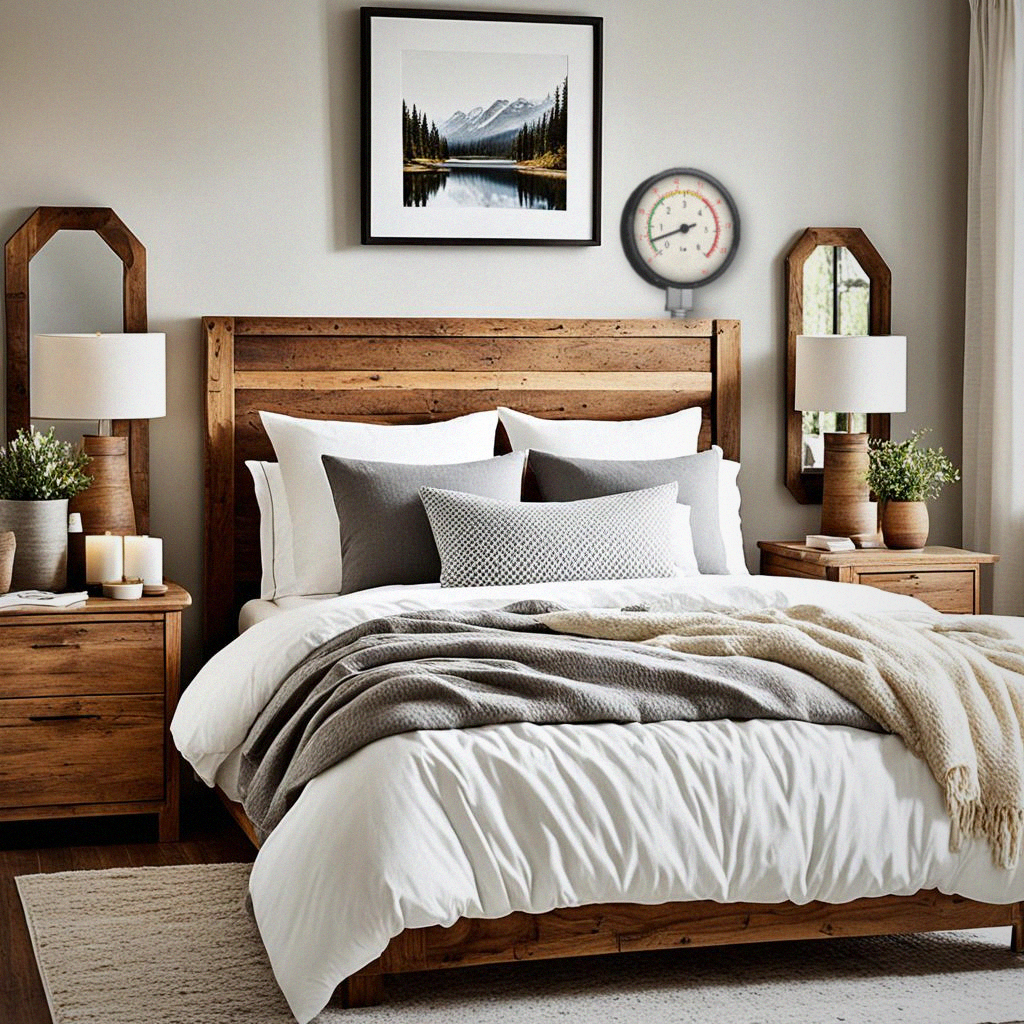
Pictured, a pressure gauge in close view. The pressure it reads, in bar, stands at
0.5 bar
